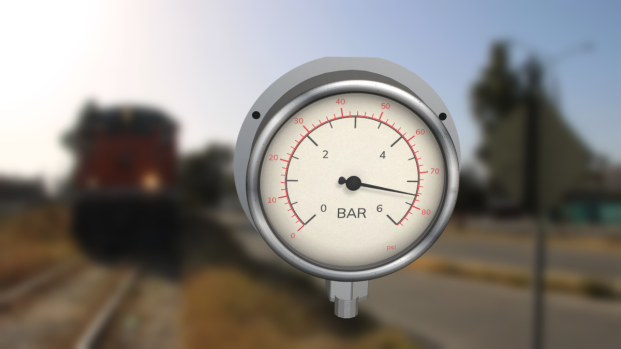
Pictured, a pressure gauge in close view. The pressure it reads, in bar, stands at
5.25 bar
